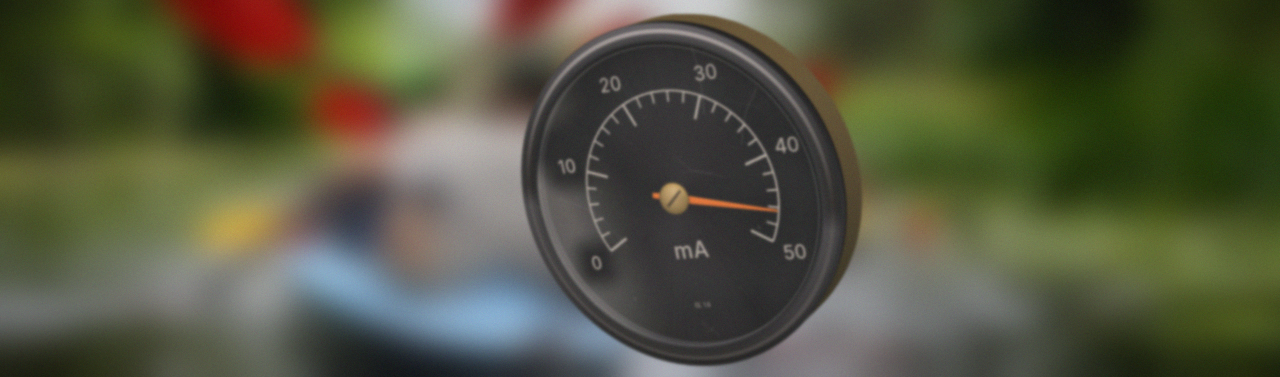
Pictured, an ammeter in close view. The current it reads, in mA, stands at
46 mA
